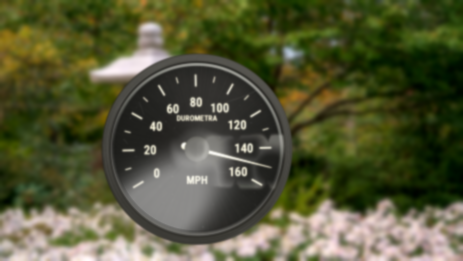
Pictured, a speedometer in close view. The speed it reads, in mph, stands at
150 mph
